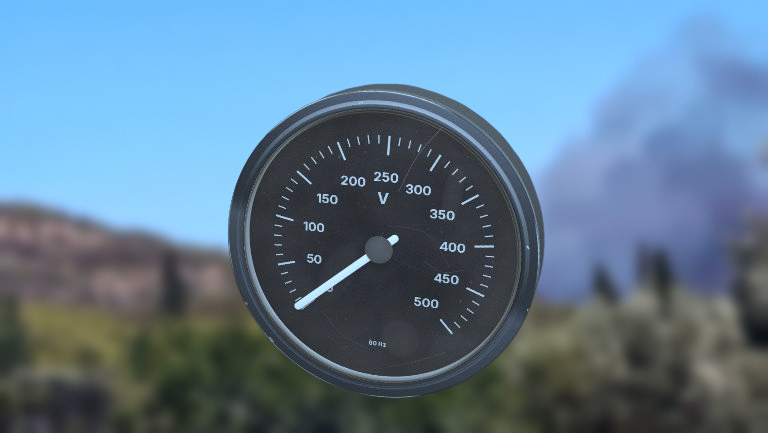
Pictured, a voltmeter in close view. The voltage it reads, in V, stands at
5 V
